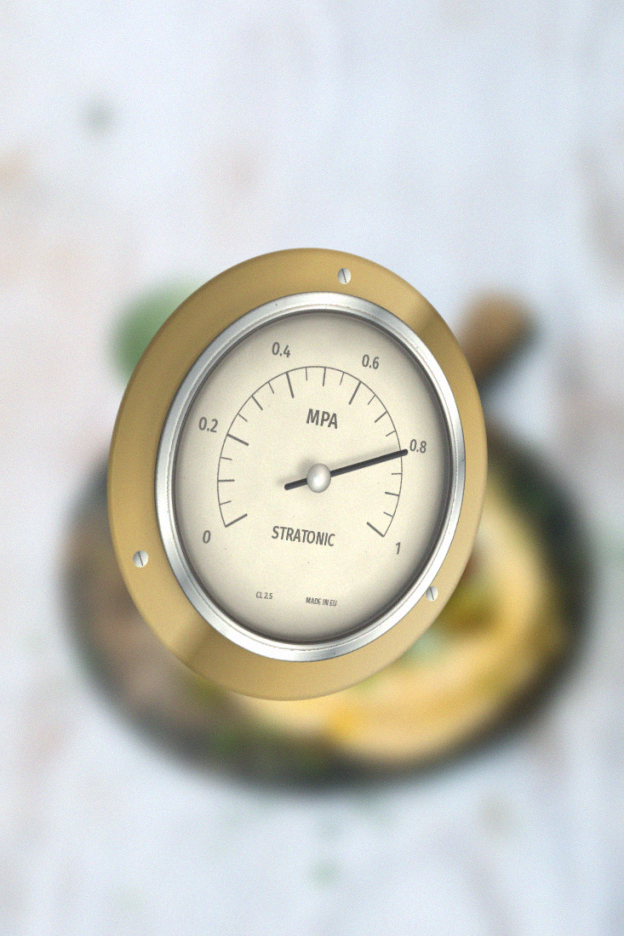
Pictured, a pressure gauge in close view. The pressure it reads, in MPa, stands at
0.8 MPa
